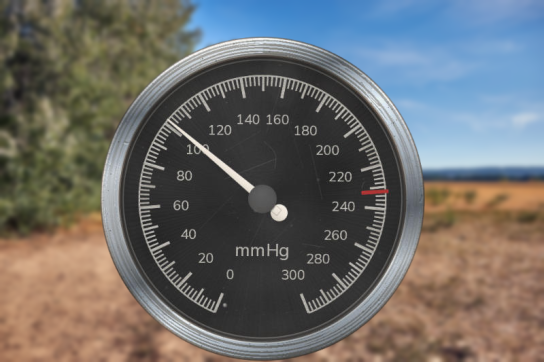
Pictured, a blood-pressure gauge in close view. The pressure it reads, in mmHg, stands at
102 mmHg
